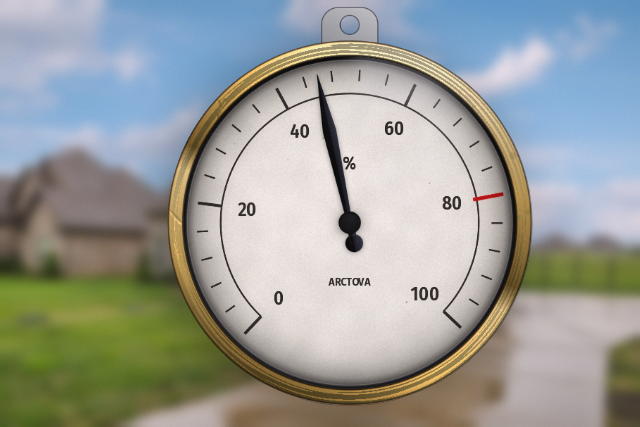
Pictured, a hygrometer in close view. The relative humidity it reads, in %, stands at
46 %
